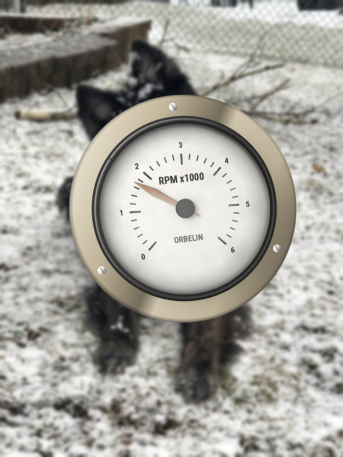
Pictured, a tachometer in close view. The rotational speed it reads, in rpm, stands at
1700 rpm
